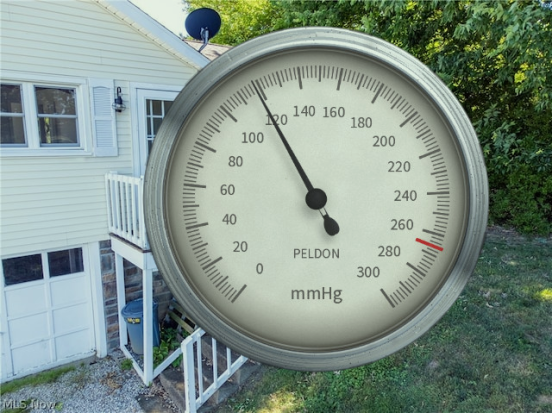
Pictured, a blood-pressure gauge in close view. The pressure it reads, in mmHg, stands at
118 mmHg
